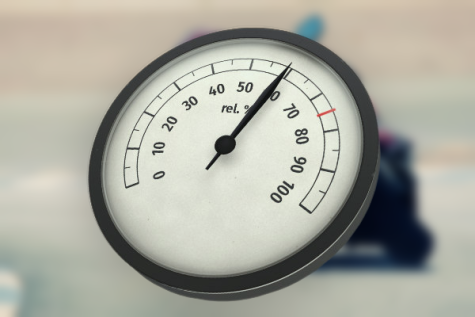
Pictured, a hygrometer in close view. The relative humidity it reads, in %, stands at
60 %
